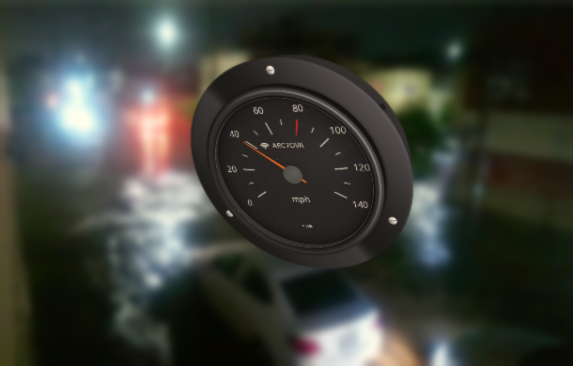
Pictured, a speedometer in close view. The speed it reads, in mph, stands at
40 mph
